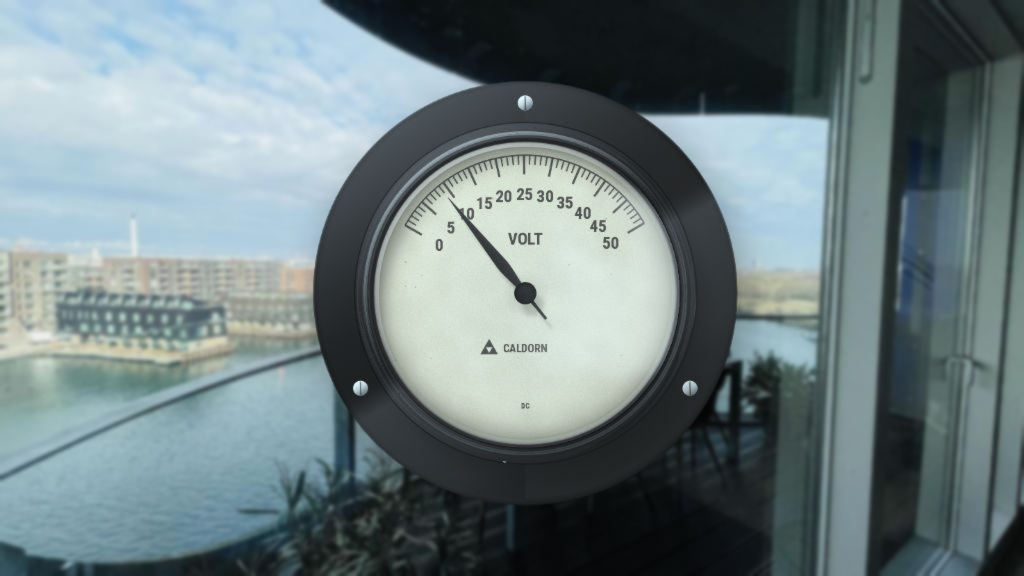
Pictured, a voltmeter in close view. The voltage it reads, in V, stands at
9 V
